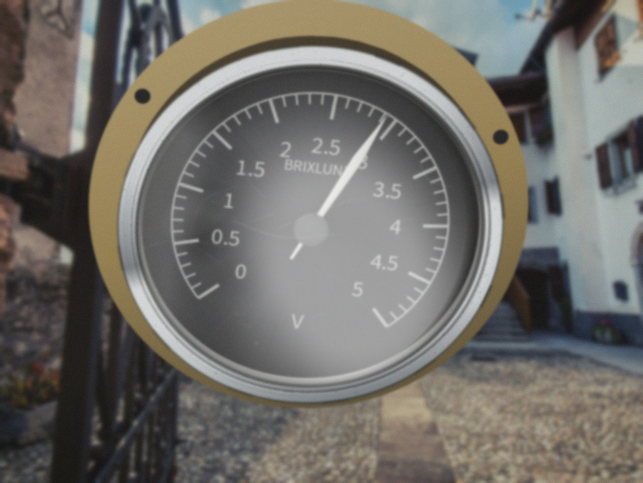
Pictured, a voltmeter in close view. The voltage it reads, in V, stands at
2.9 V
